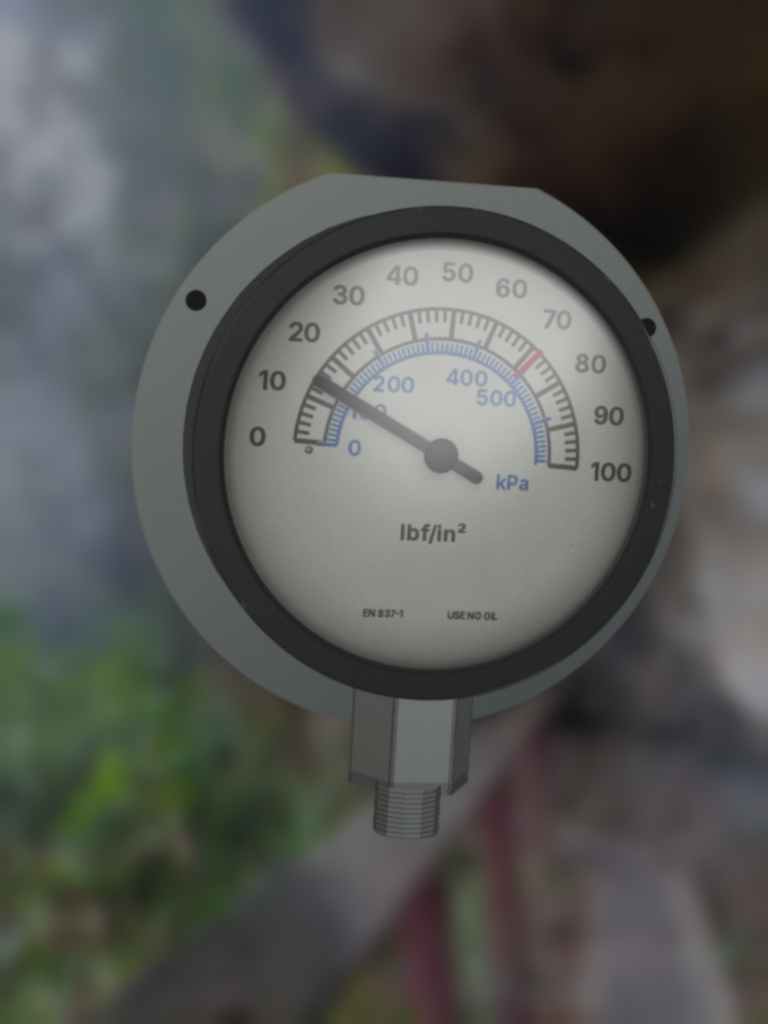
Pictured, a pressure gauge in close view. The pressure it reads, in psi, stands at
14 psi
